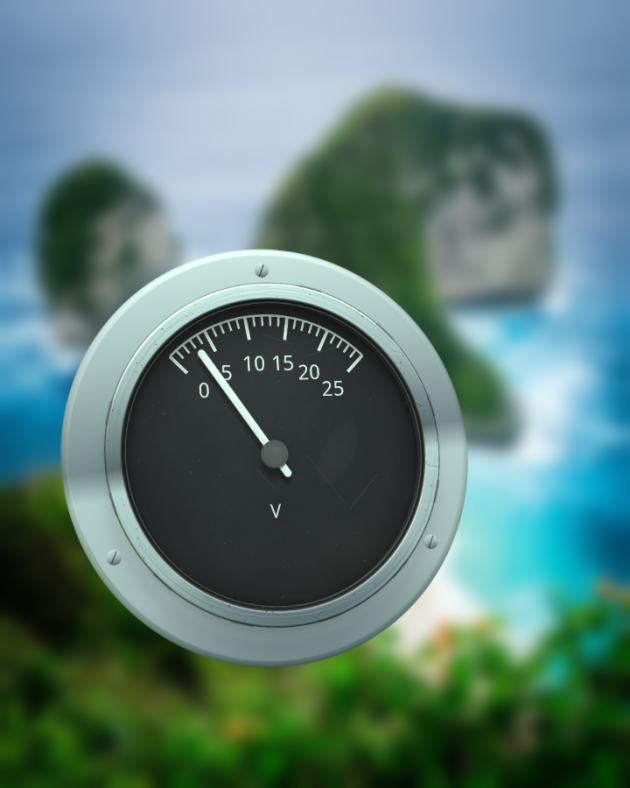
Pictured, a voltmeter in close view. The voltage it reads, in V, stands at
3 V
